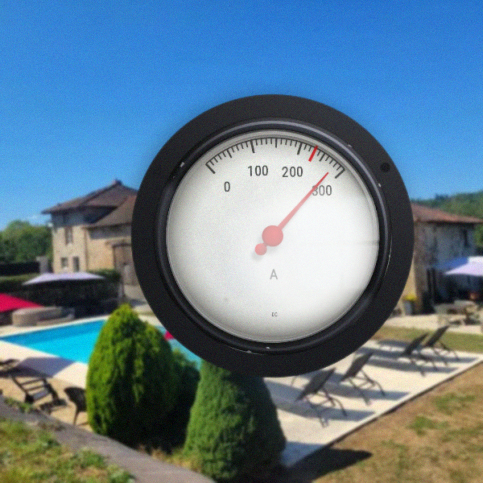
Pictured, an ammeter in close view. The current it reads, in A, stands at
280 A
